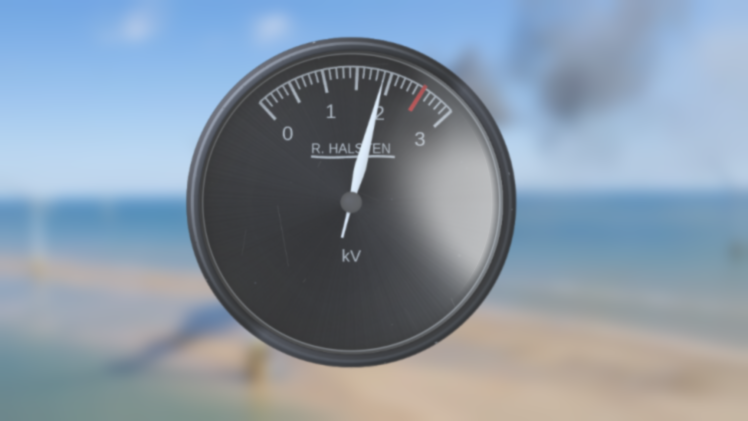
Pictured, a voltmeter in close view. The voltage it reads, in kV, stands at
1.9 kV
